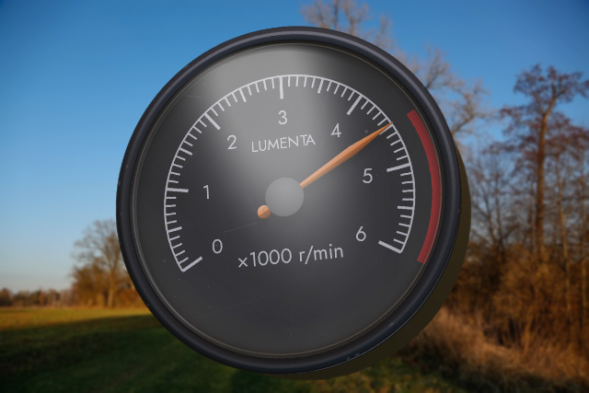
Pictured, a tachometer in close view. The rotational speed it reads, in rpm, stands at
4500 rpm
